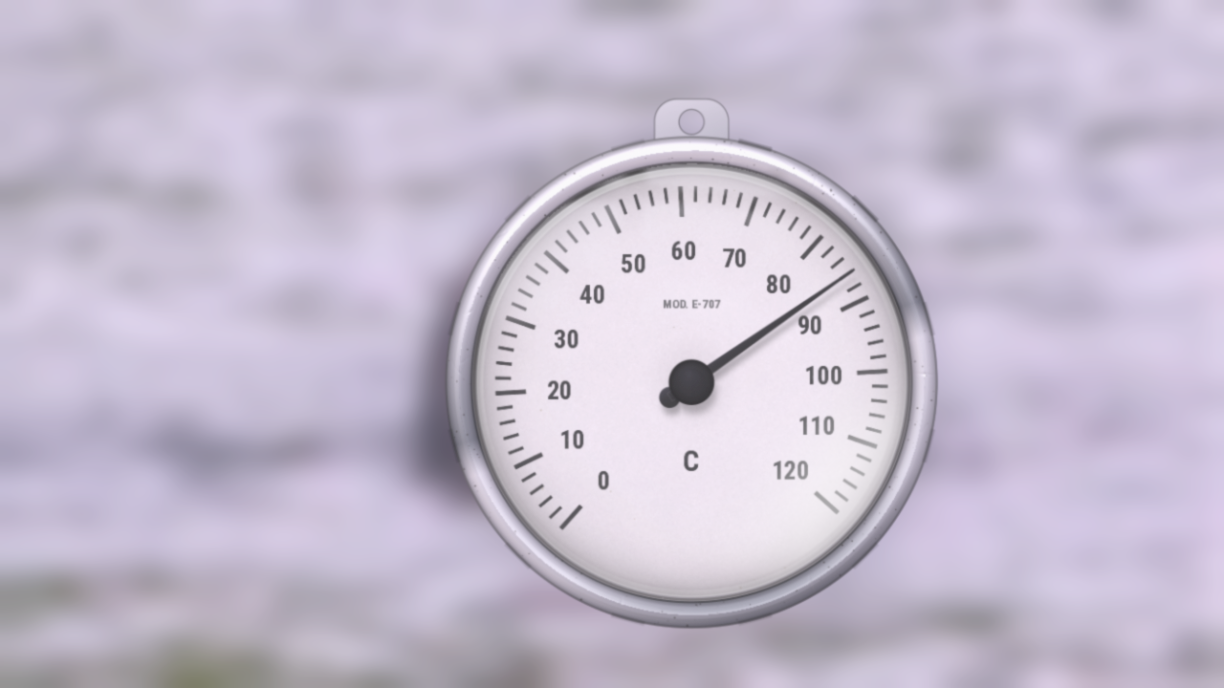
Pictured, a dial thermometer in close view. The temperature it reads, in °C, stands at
86 °C
